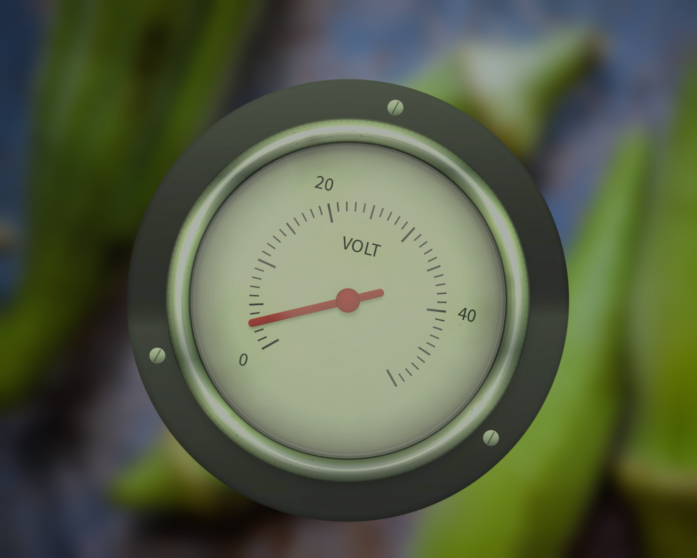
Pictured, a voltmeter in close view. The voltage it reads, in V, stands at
3 V
